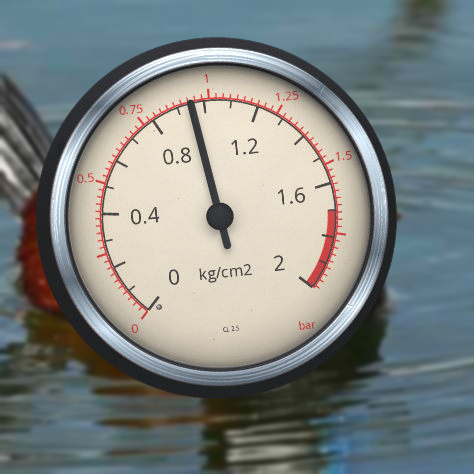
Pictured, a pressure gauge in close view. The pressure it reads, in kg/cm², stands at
0.95 kg/cm²
